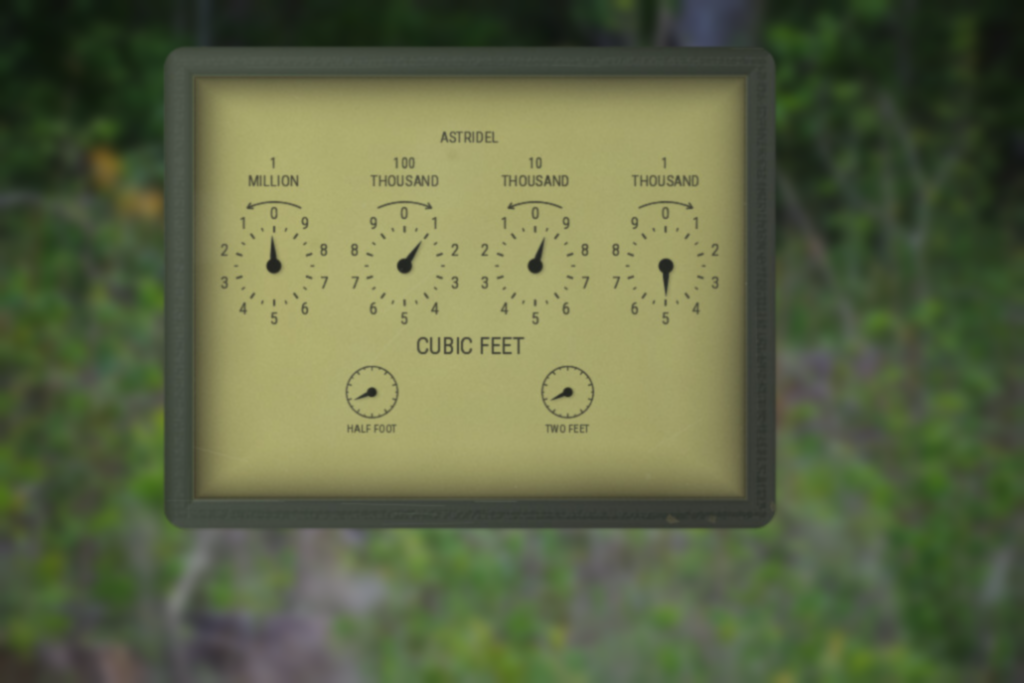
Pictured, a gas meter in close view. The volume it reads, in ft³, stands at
9500 ft³
